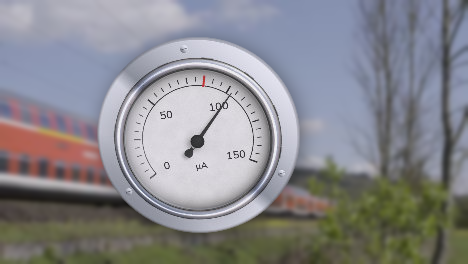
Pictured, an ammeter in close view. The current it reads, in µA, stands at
102.5 µA
